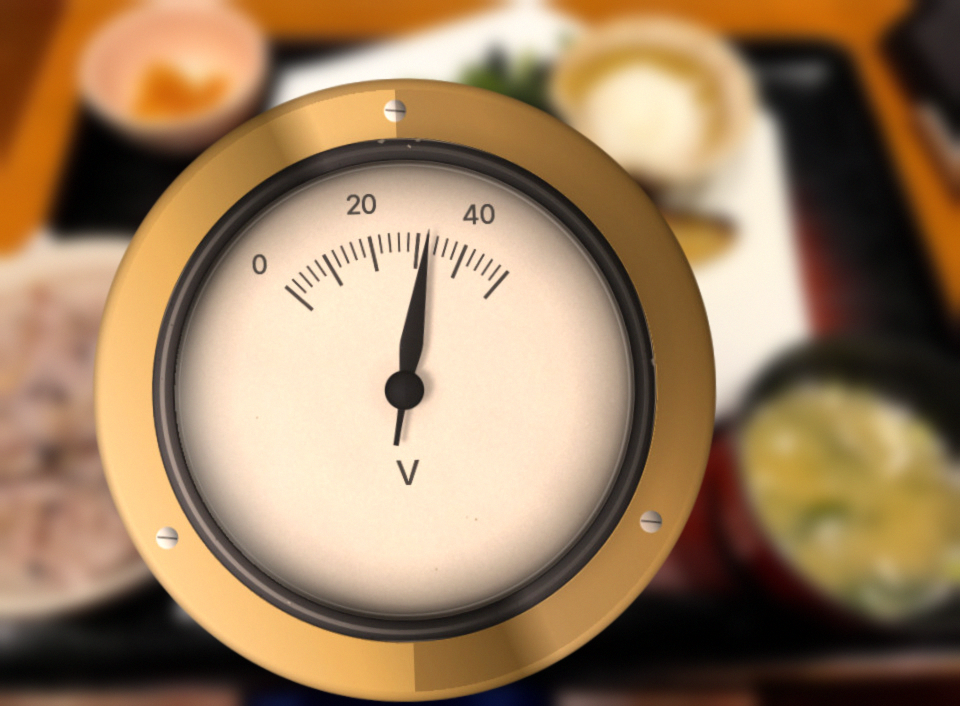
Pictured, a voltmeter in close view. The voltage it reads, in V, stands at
32 V
